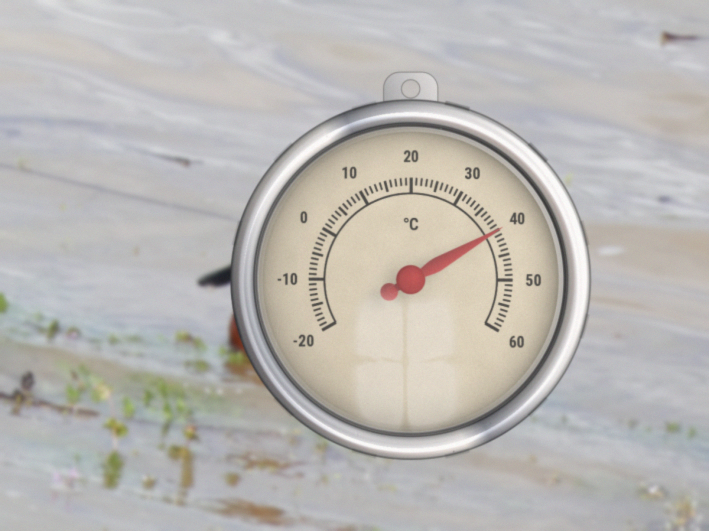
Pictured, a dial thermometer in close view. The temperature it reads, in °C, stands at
40 °C
